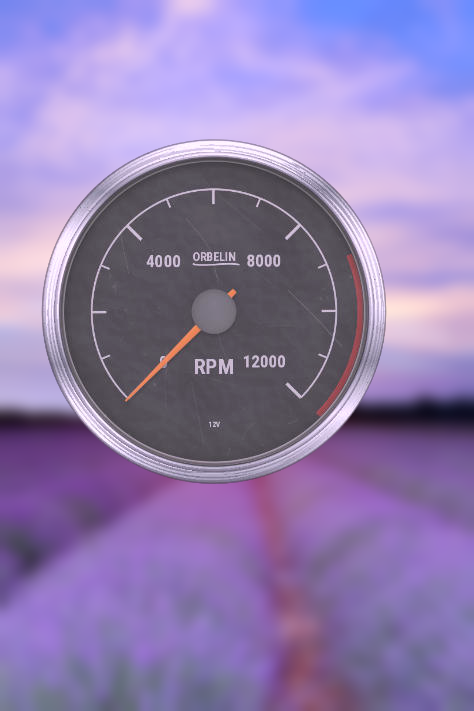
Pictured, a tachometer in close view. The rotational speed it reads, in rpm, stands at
0 rpm
